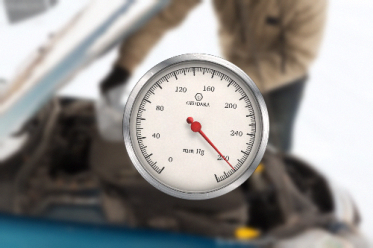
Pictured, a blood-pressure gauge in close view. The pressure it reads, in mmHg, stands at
280 mmHg
